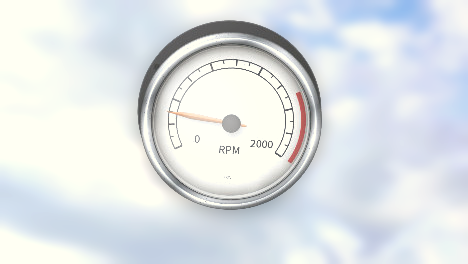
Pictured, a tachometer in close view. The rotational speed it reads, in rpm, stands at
300 rpm
